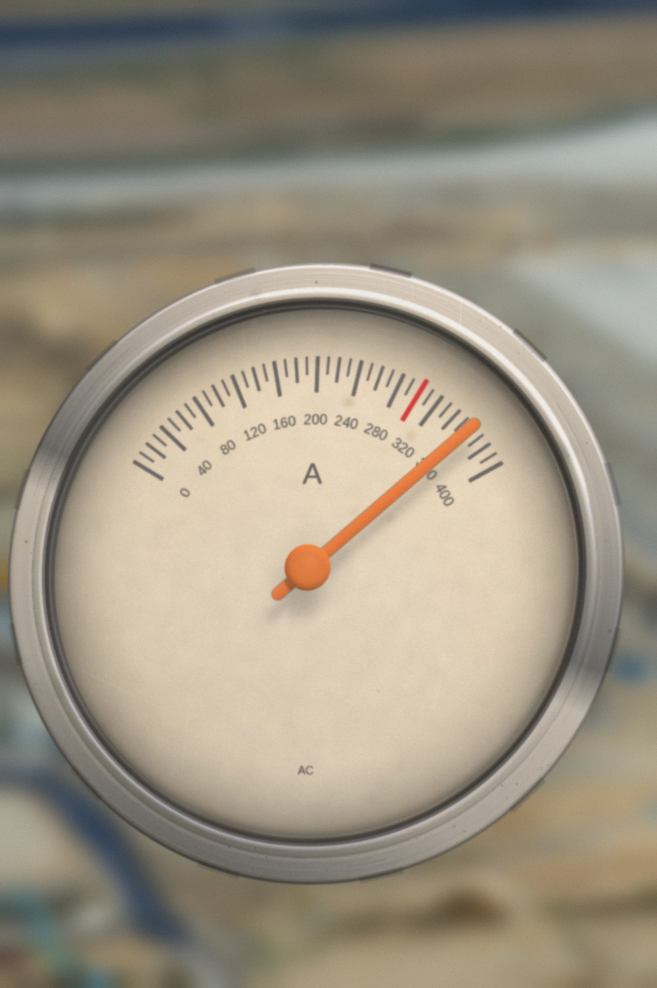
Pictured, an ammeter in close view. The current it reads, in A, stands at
360 A
